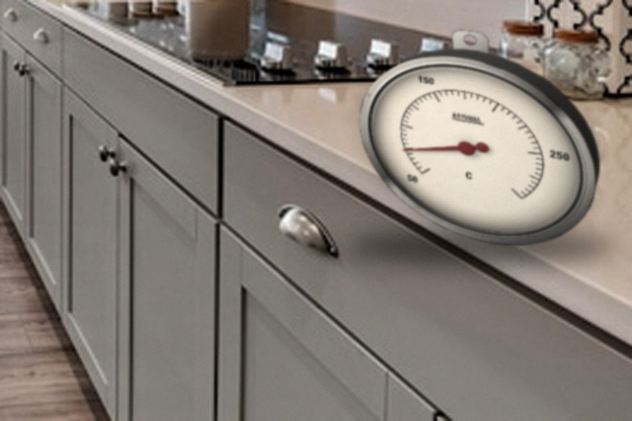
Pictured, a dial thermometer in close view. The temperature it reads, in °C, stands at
75 °C
